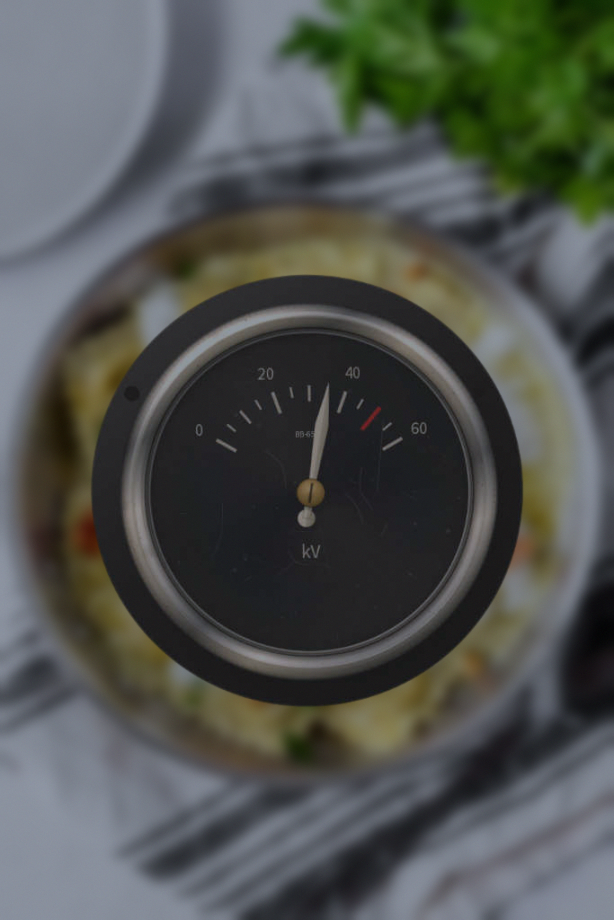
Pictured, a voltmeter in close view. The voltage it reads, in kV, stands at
35 kV
